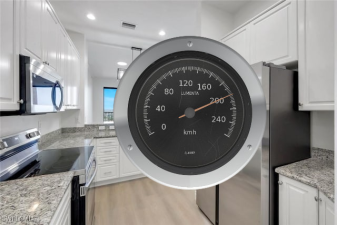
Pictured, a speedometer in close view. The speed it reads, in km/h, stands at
200 km/h
